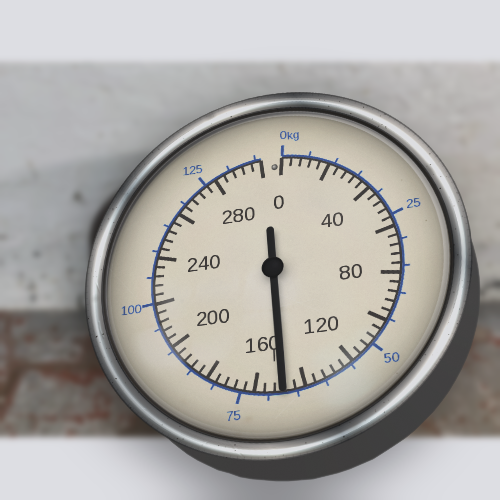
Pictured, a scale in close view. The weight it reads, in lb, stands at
148 lb
